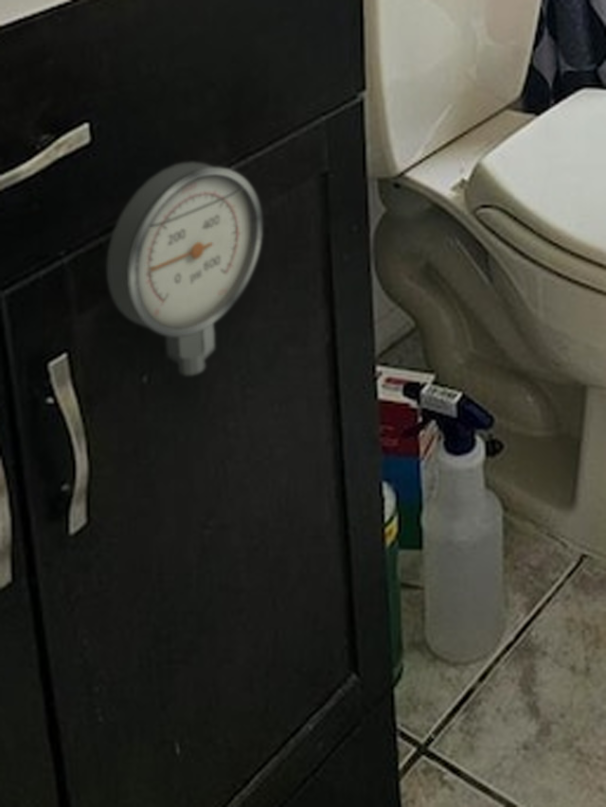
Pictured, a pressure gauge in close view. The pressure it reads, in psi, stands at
100 psi
